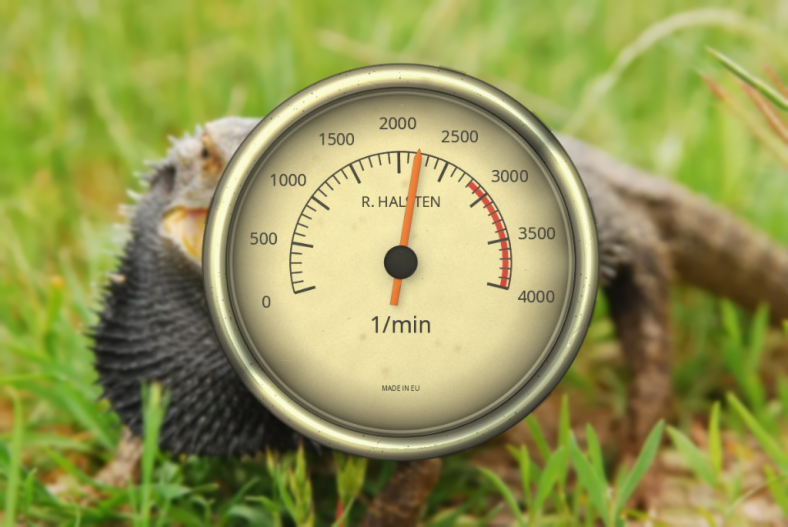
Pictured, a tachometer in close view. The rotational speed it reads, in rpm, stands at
2200 rpm
